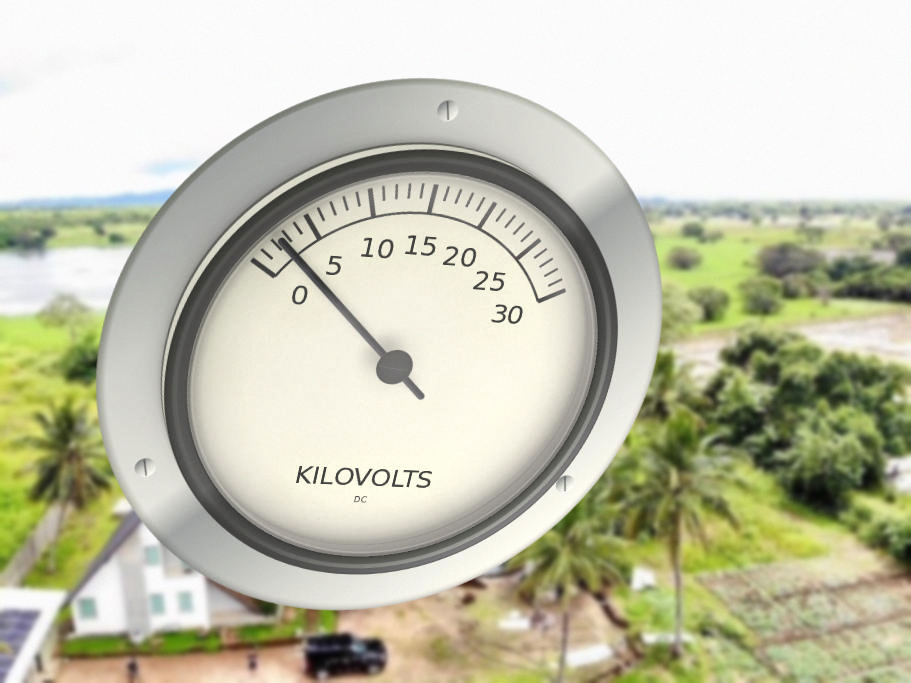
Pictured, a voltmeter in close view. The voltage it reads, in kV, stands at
2.5 kV
